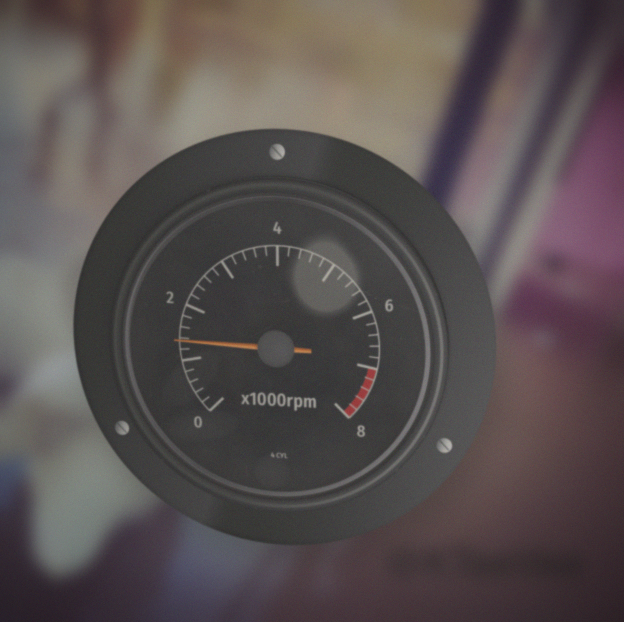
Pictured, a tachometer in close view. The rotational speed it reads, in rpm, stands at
1400 rpm
